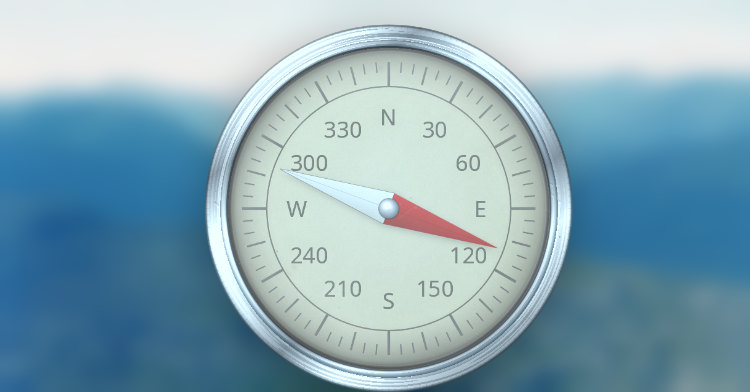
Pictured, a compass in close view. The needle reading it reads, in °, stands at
110 °
